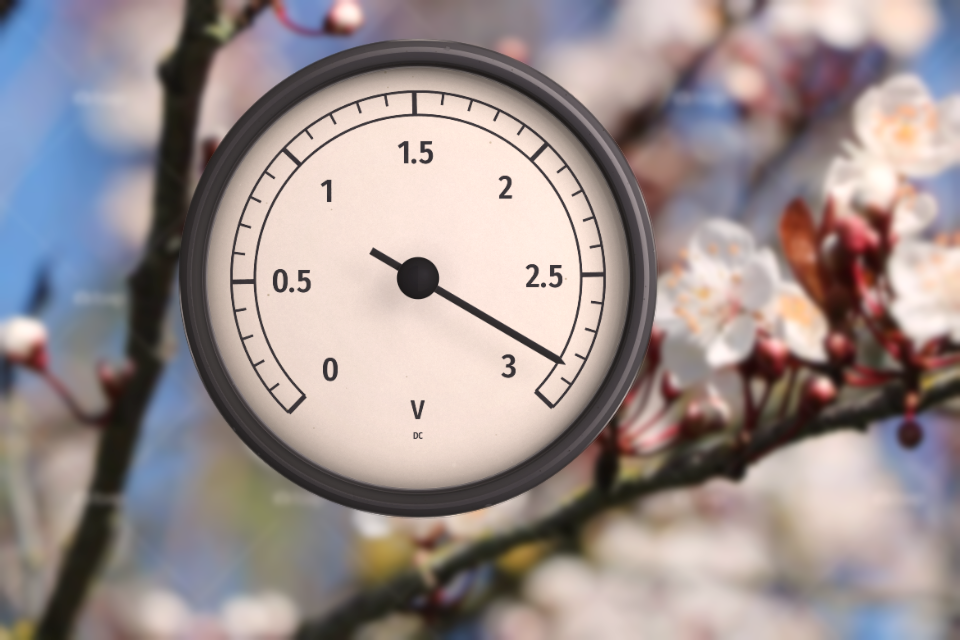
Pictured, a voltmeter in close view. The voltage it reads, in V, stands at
2.85 V
